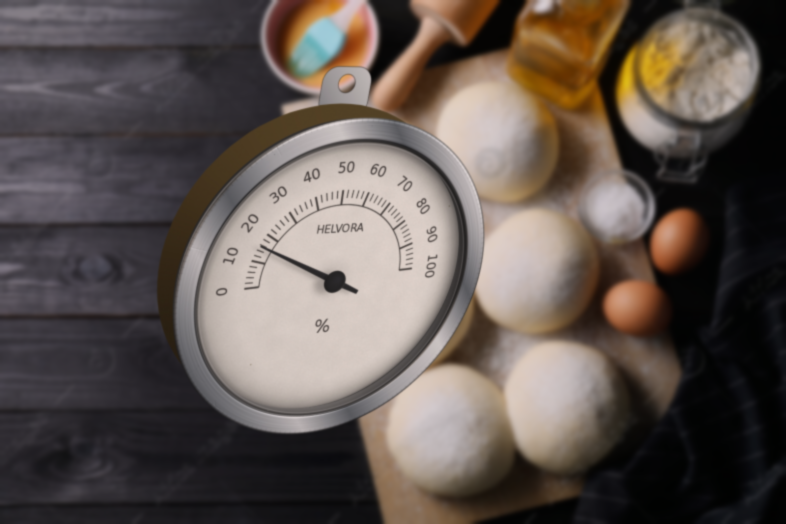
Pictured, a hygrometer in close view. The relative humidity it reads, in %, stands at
16 %
